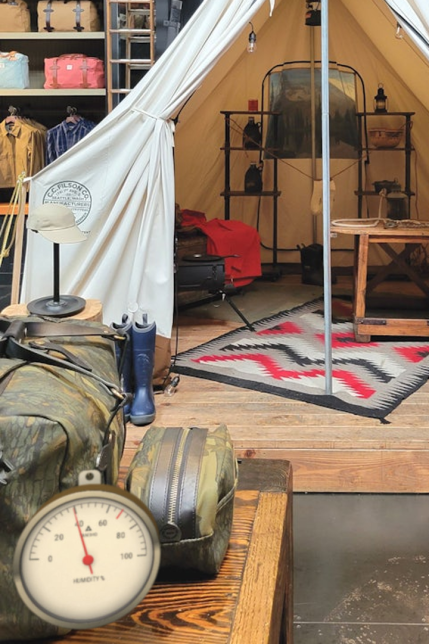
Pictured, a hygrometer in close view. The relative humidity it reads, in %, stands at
40 %
